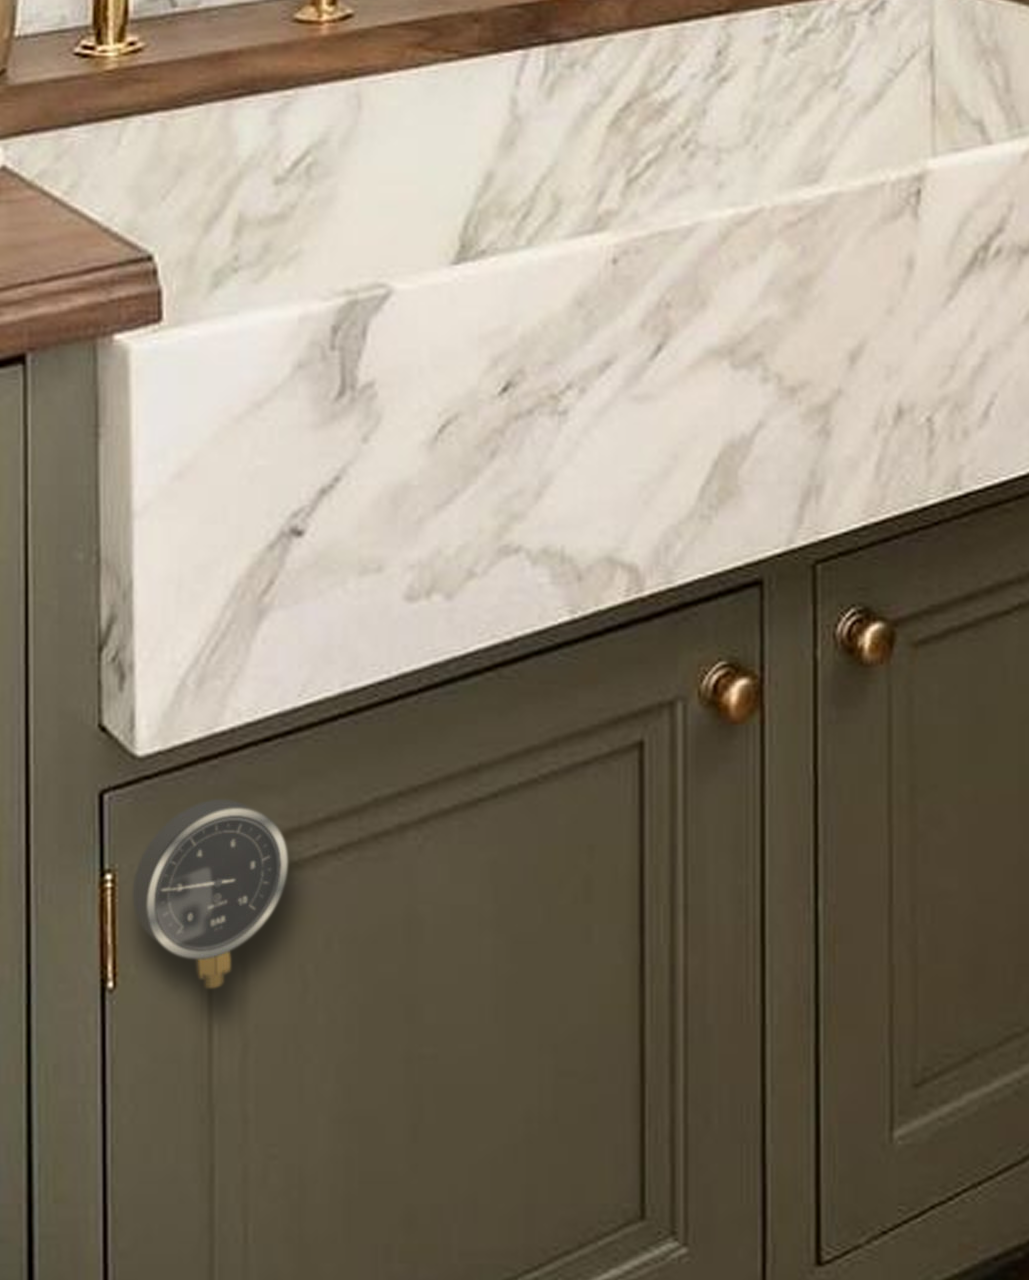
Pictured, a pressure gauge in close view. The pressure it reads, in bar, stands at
2 bar
